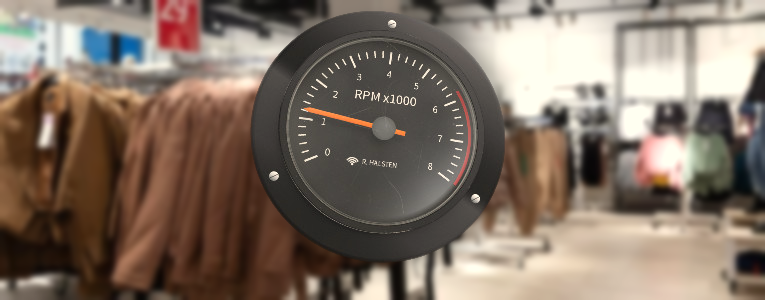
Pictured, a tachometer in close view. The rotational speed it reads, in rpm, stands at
1200 rpm
